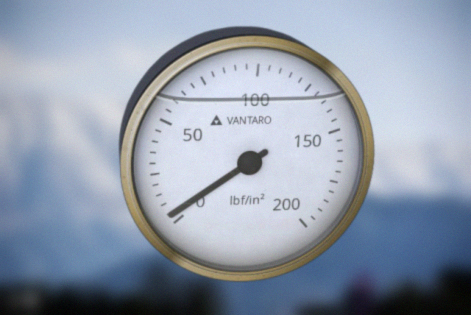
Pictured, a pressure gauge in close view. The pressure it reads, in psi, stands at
5 psi
